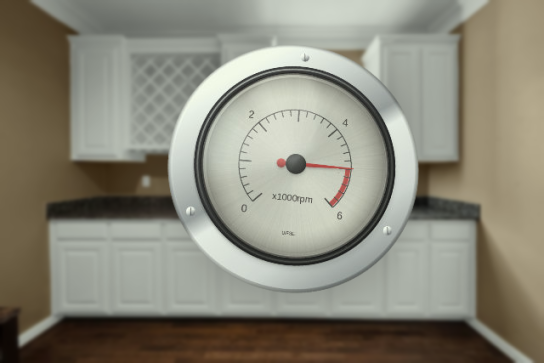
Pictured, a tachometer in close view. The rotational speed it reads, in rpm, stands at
5000 rpm
